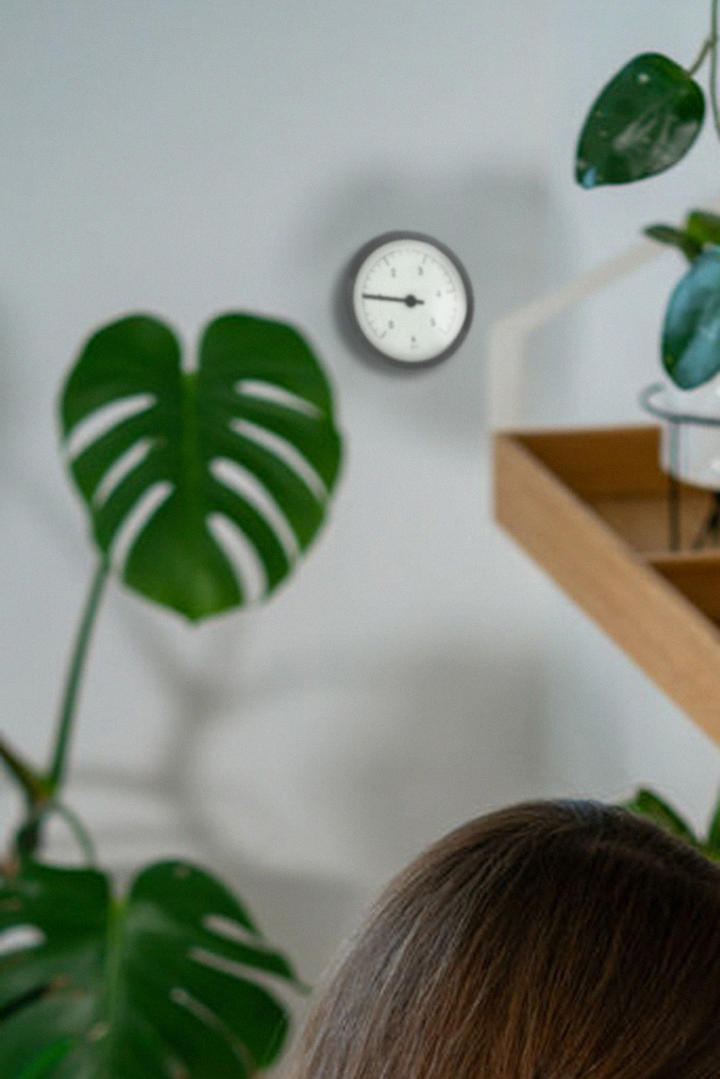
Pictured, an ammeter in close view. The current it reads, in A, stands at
1 A
